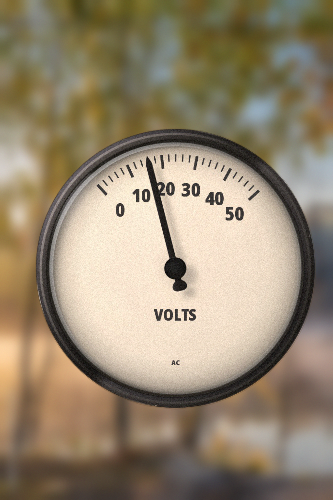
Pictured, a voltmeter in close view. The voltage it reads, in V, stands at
16 V
